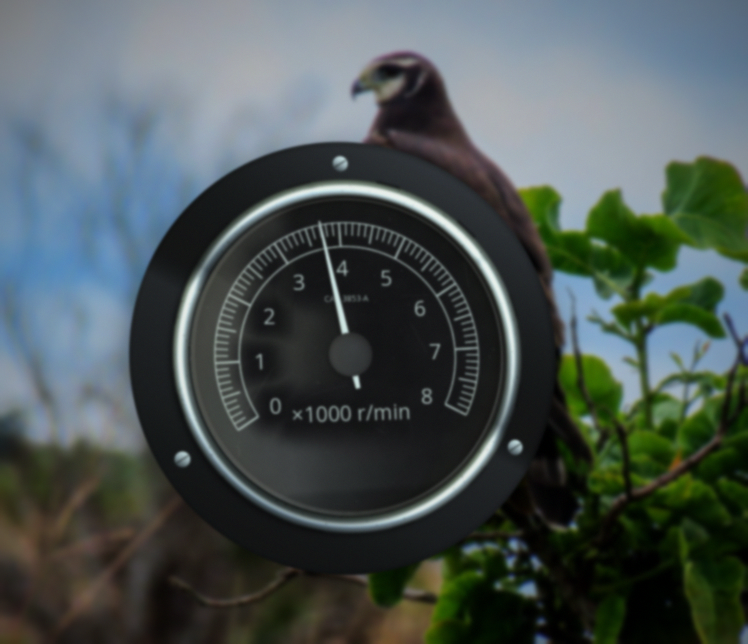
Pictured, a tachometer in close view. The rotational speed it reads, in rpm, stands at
3700 rpm
